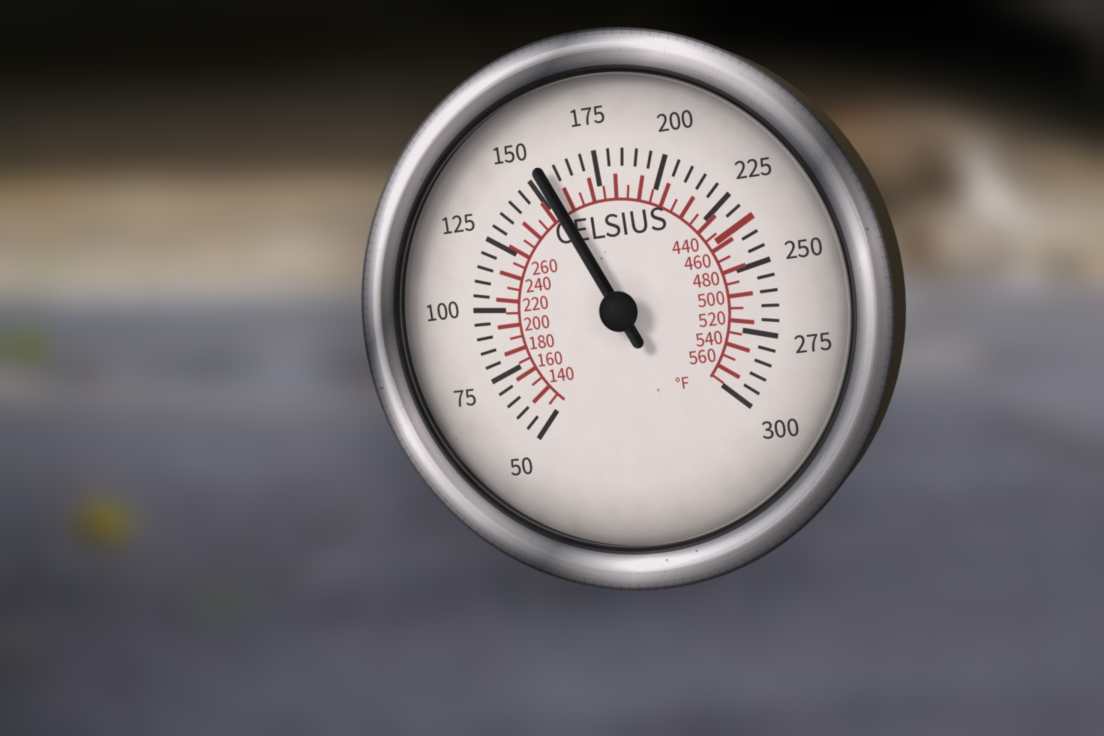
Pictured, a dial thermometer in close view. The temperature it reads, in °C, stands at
155 °C
